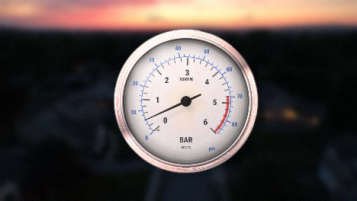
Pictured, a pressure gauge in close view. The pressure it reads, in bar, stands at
0.4 bar
